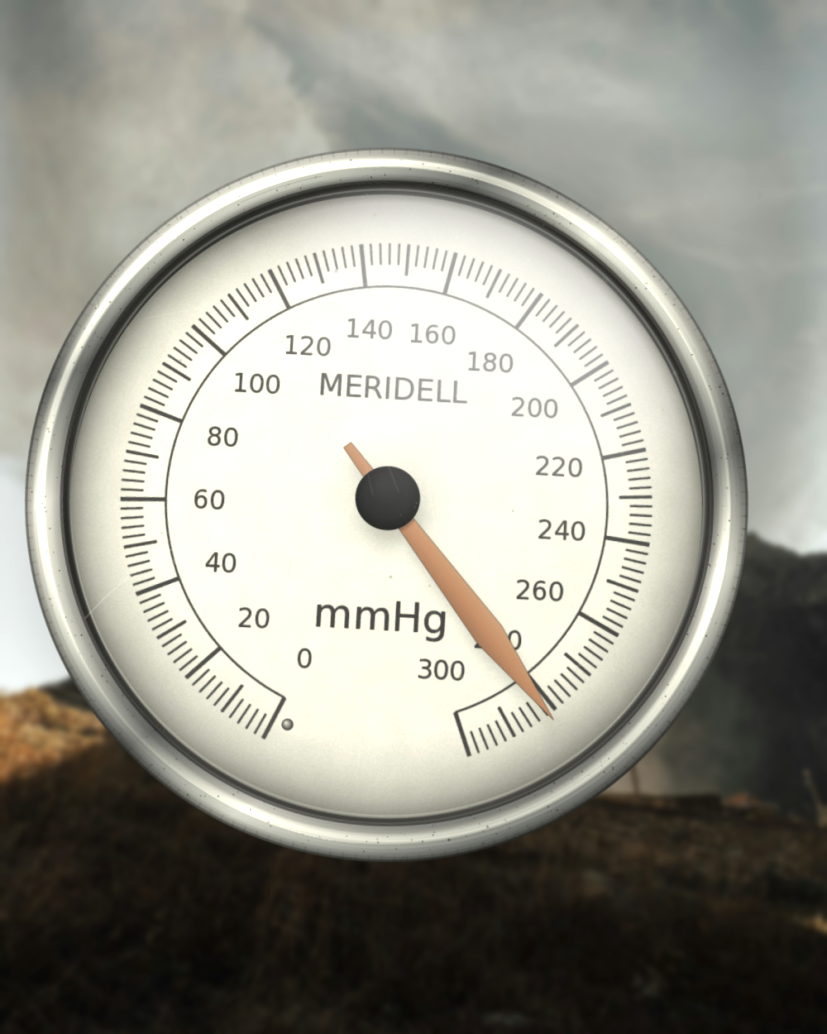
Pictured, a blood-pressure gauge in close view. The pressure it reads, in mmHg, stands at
282 mmHg
